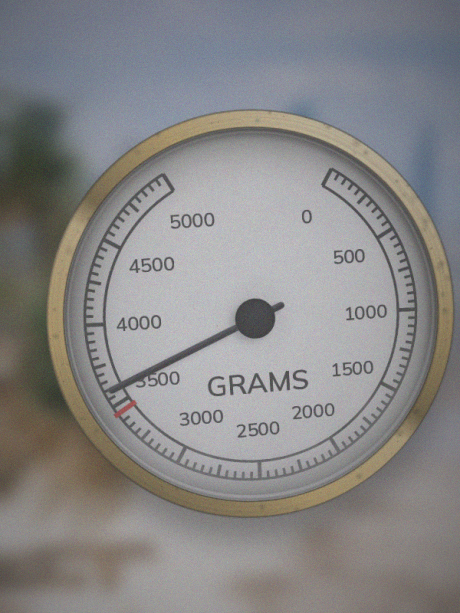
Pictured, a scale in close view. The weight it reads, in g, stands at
3600 g
